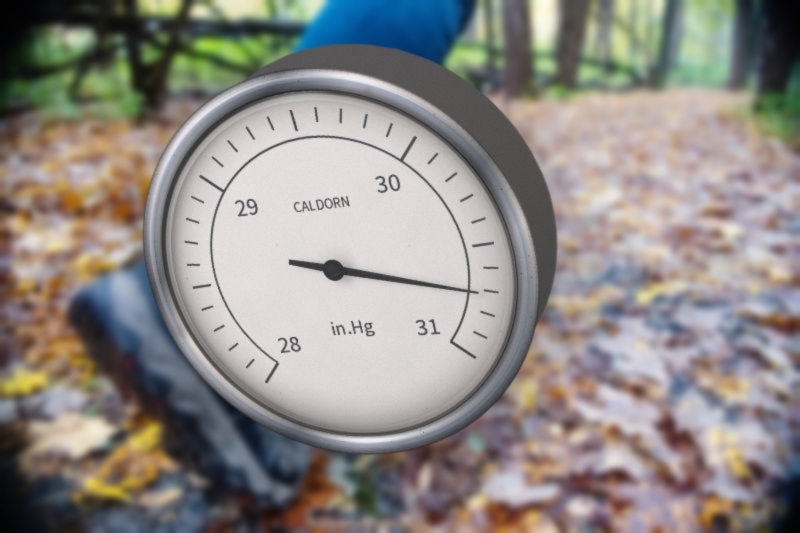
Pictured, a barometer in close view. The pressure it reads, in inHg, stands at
30.7 inHg
